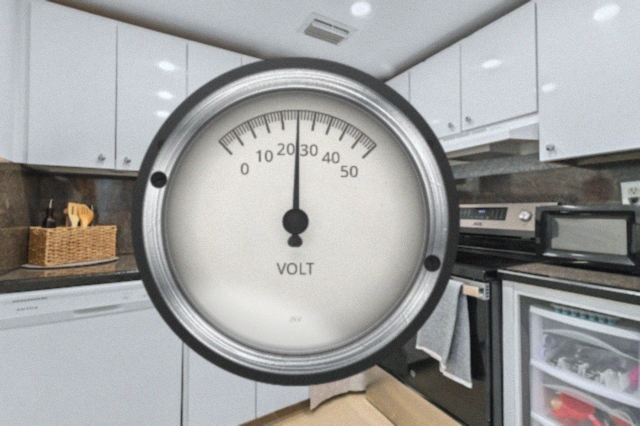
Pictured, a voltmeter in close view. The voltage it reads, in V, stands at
25 V
